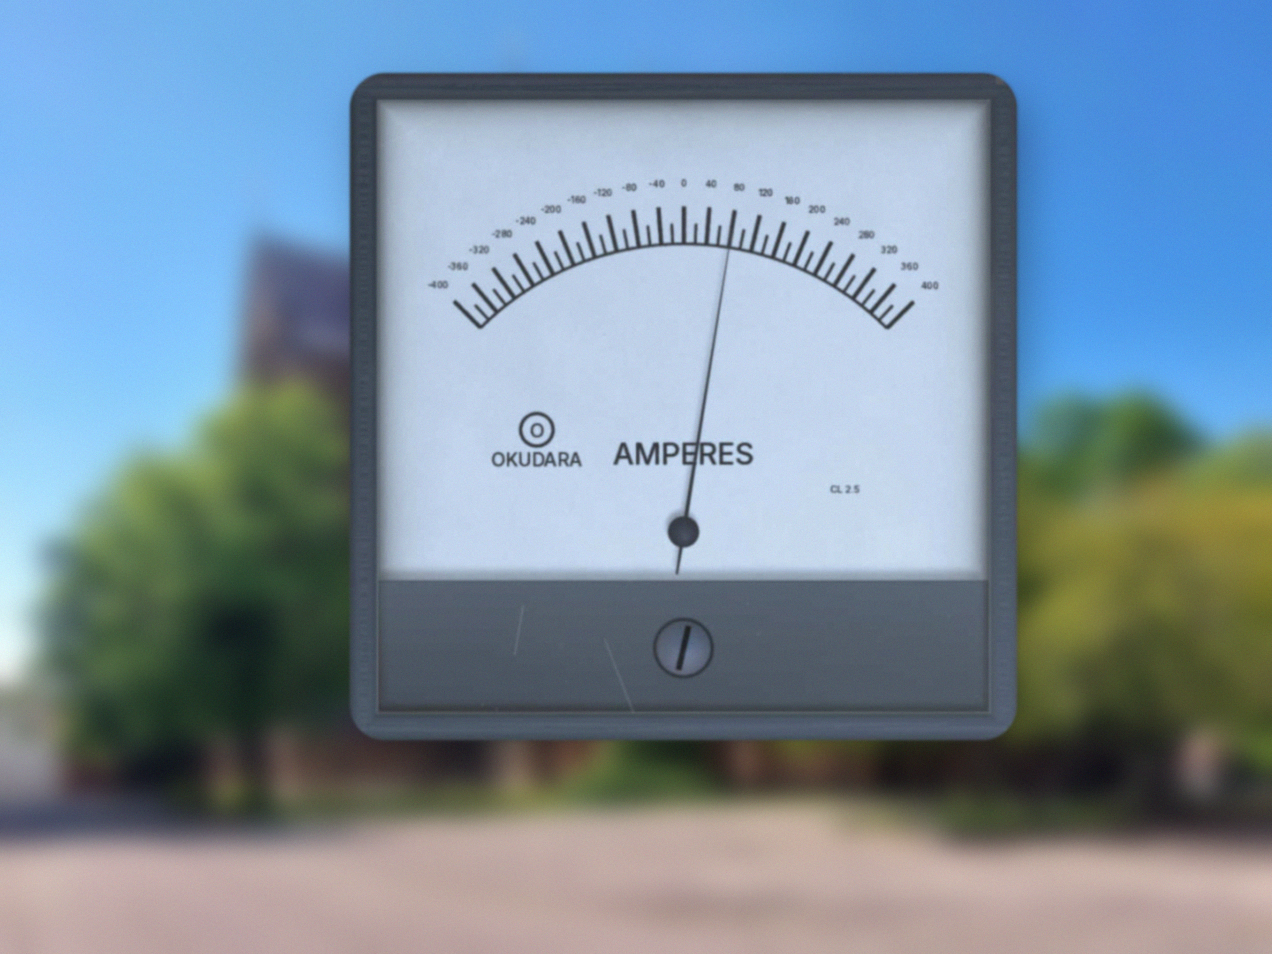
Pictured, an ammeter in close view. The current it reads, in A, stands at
80 A
